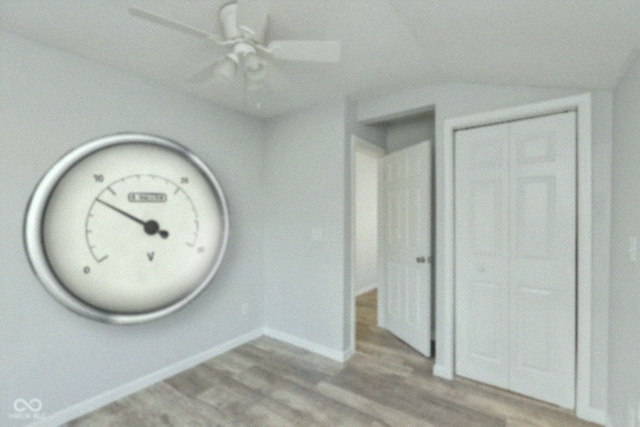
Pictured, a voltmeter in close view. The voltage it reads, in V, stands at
8 V
